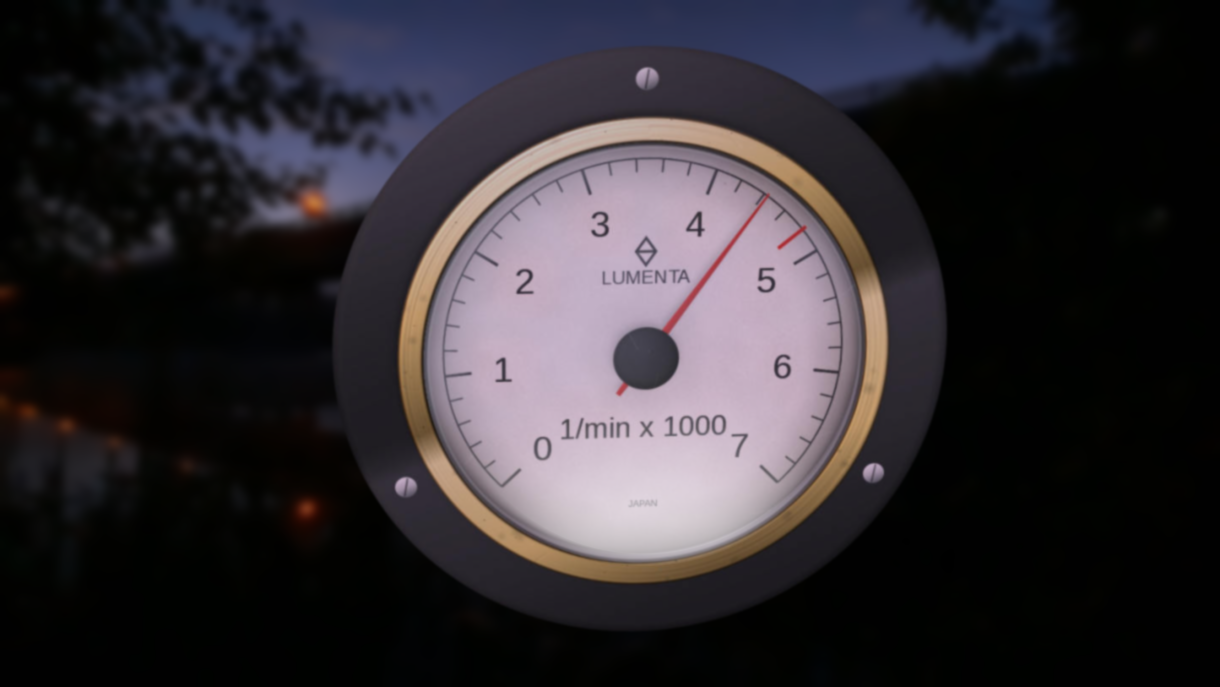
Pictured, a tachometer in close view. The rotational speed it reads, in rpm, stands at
4400 rpm
